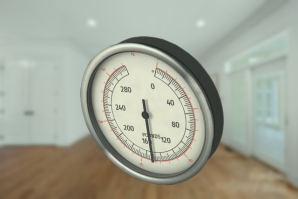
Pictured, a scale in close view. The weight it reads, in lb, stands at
150 lb
